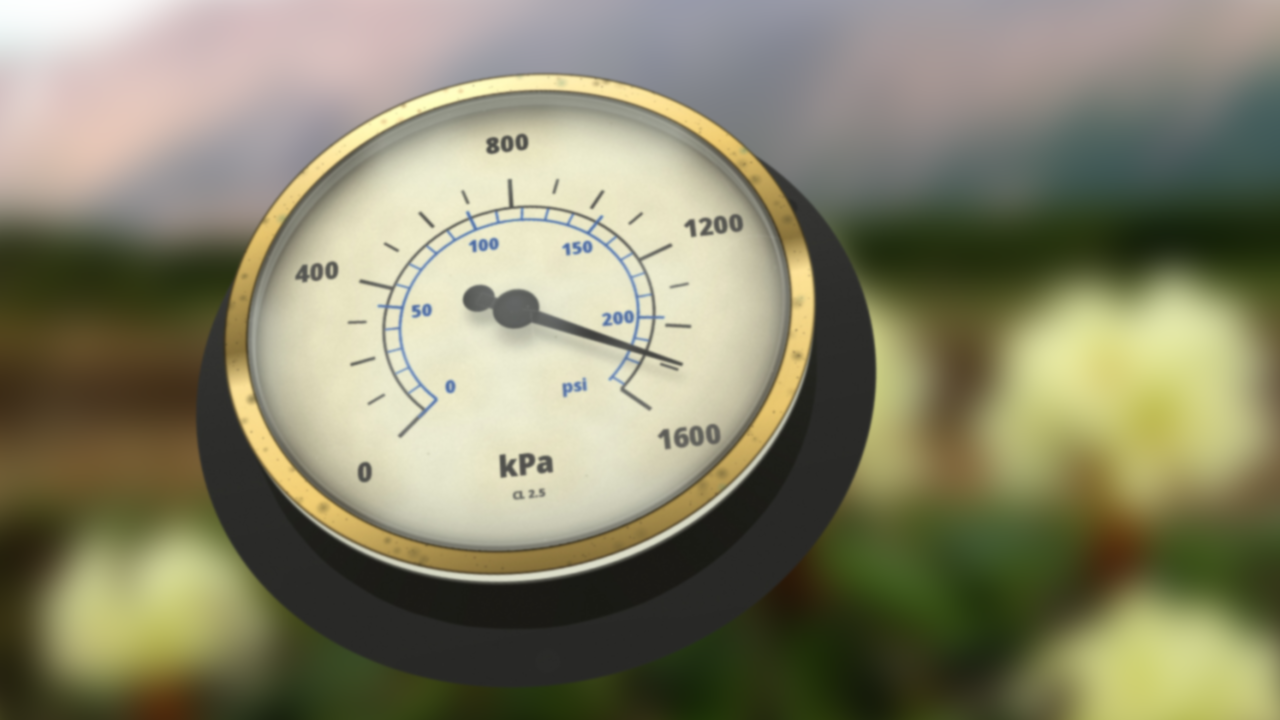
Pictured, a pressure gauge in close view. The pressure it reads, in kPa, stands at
1500 kPa
